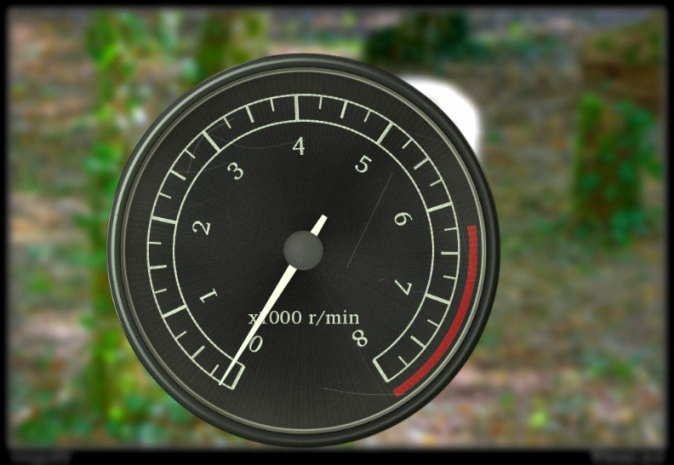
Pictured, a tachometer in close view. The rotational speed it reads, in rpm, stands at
125 rpm
